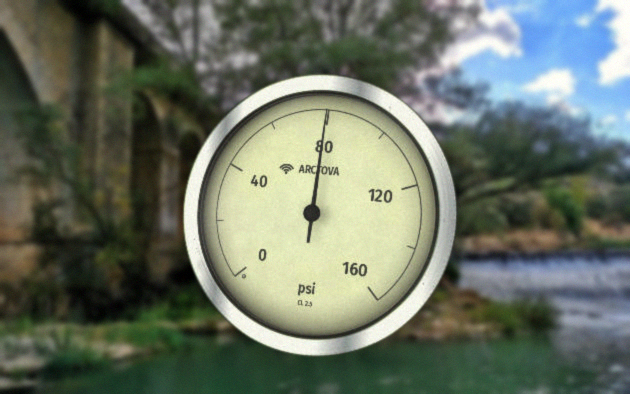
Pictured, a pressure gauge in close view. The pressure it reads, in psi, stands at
80 psi
